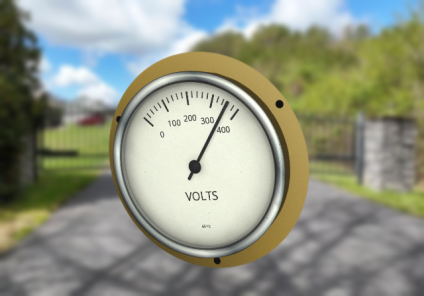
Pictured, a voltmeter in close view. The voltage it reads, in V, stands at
360 V
